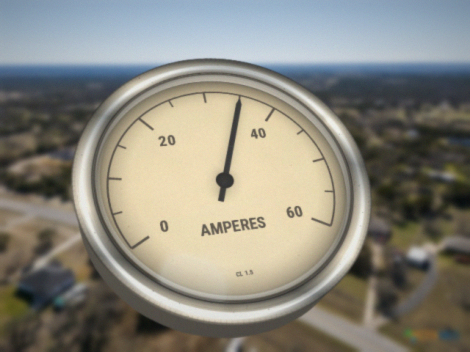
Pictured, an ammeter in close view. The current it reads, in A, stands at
35 A
